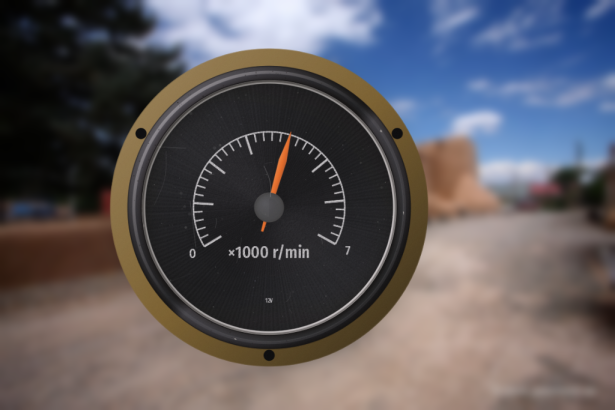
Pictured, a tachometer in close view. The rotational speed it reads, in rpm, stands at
4000 rpm
